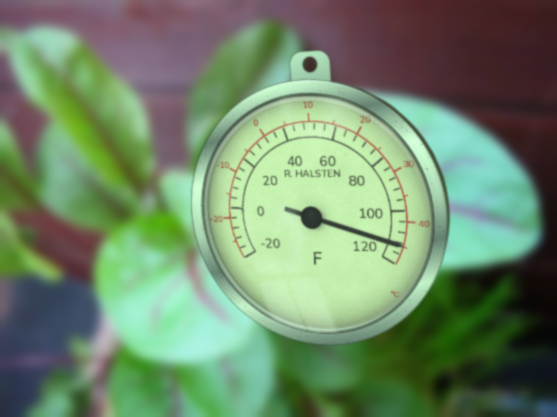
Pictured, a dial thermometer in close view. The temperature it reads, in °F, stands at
112 °F
